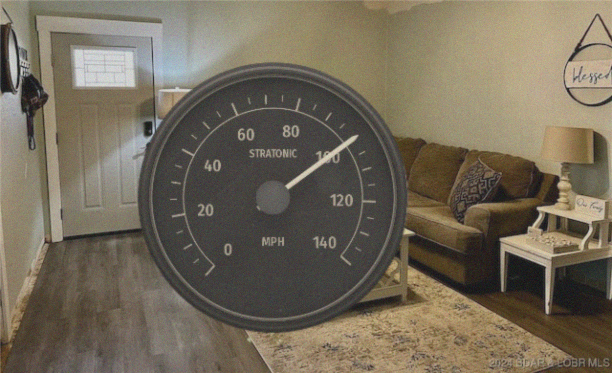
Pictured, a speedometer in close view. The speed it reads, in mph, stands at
100 mph
